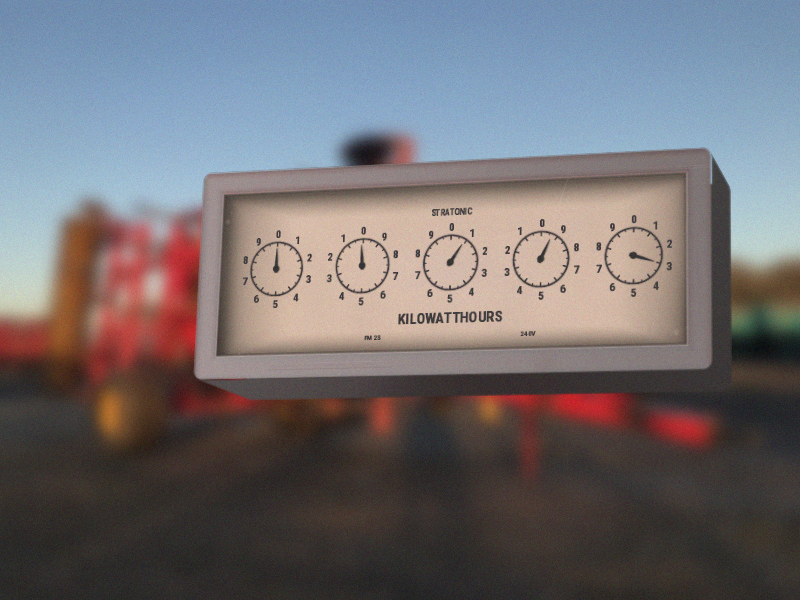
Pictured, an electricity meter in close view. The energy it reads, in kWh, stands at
93 kWh
